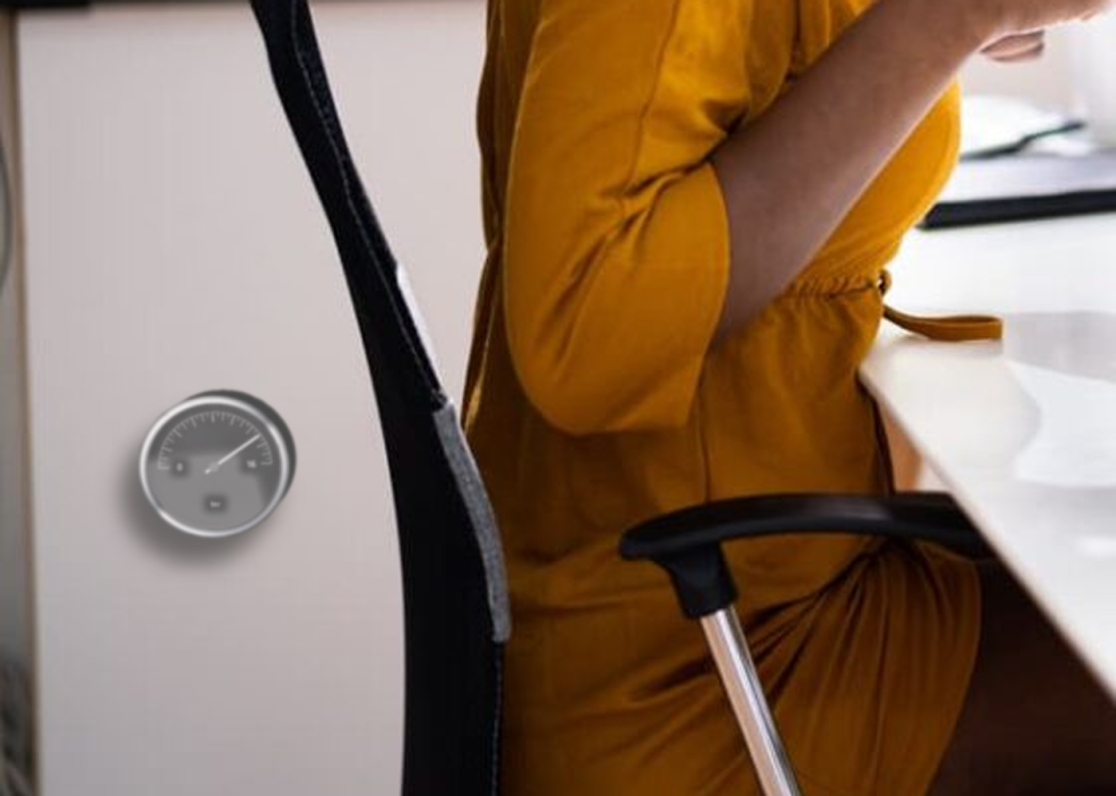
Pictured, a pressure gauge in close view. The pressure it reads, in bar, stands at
13 bar
